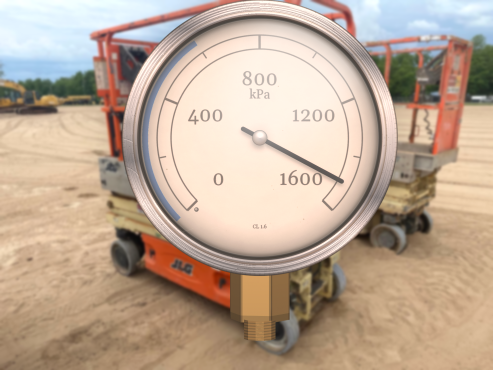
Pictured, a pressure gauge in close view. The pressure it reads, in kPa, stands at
1500 kPa
